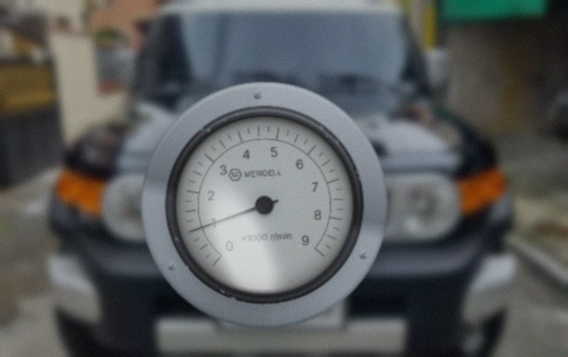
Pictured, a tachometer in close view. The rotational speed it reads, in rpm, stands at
1000 rpm
